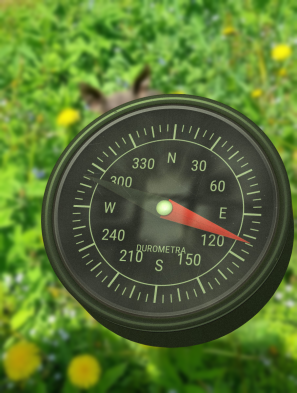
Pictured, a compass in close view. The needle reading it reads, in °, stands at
110 °
